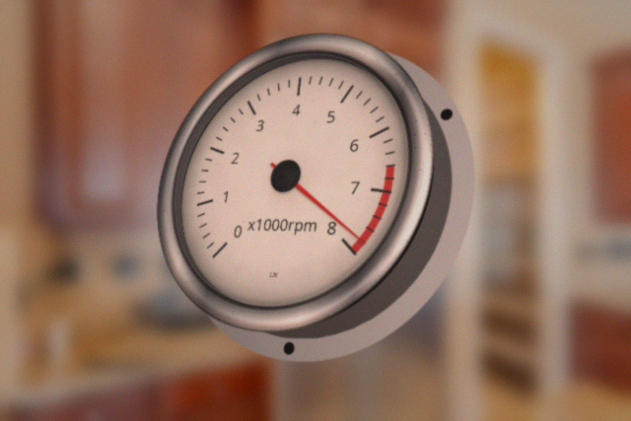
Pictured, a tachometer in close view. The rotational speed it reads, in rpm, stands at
7800 rpm
